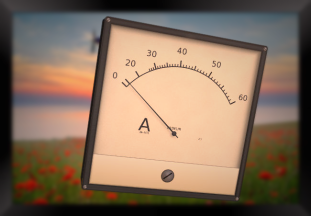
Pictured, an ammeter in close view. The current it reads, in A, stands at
10 A
